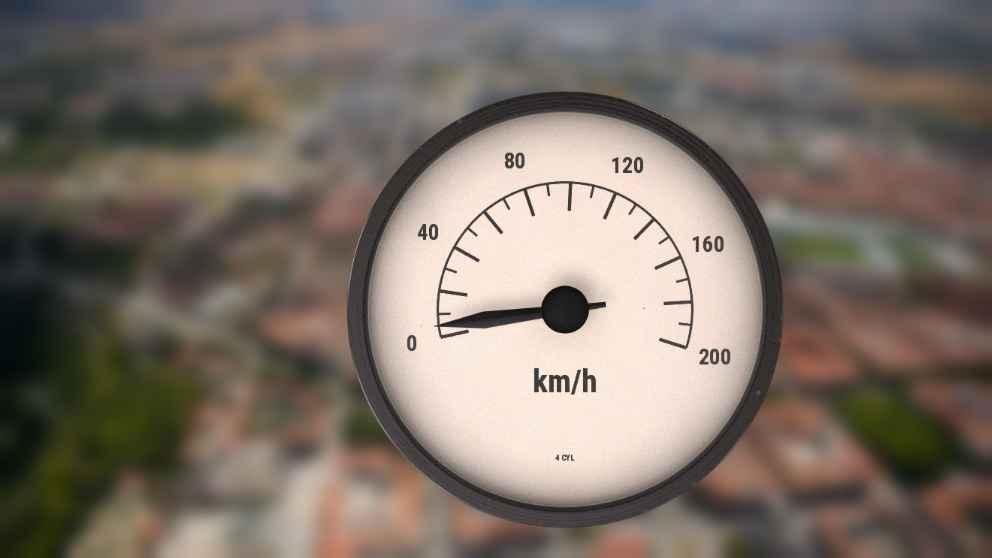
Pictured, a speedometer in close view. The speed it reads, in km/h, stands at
5 km/h
